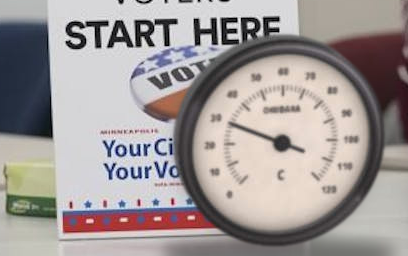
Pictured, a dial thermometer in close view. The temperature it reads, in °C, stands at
30 °C
